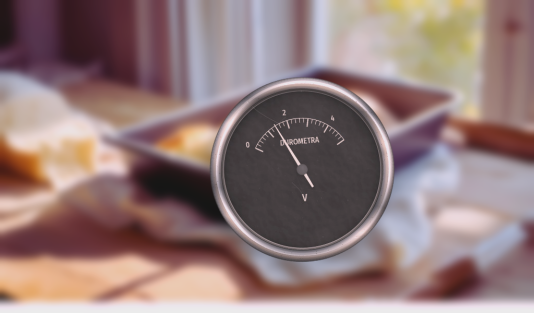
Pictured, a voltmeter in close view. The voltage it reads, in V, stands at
1.4 V
